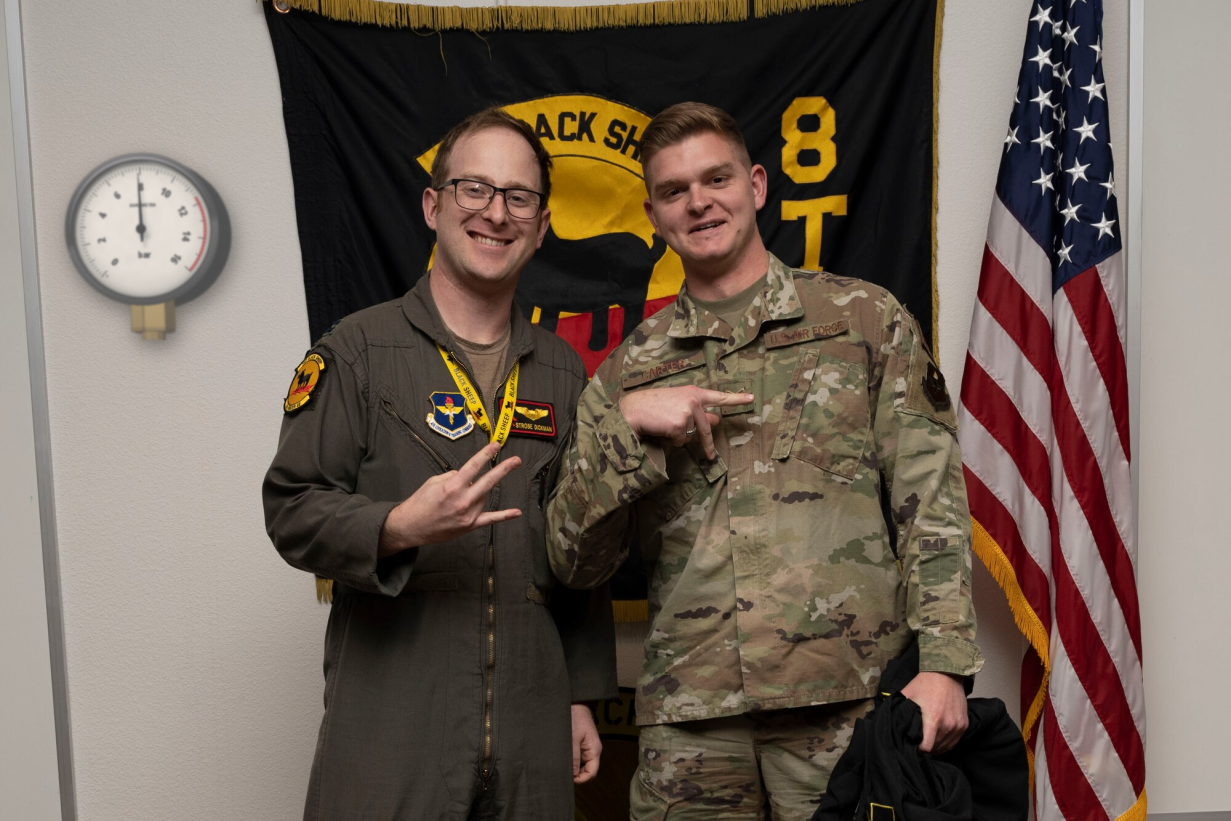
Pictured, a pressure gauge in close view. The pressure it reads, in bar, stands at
8 bar
